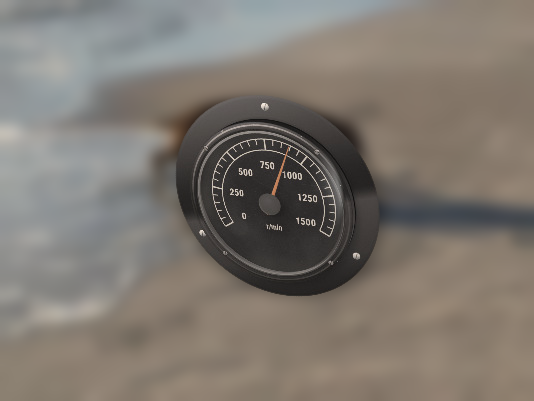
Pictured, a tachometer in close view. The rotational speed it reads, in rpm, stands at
900 rpm
